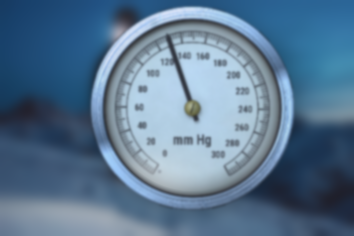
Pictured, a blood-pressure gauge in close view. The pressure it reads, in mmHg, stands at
130 mmHg
